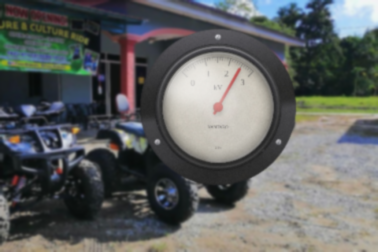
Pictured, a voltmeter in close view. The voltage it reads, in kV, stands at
2.5 kV
